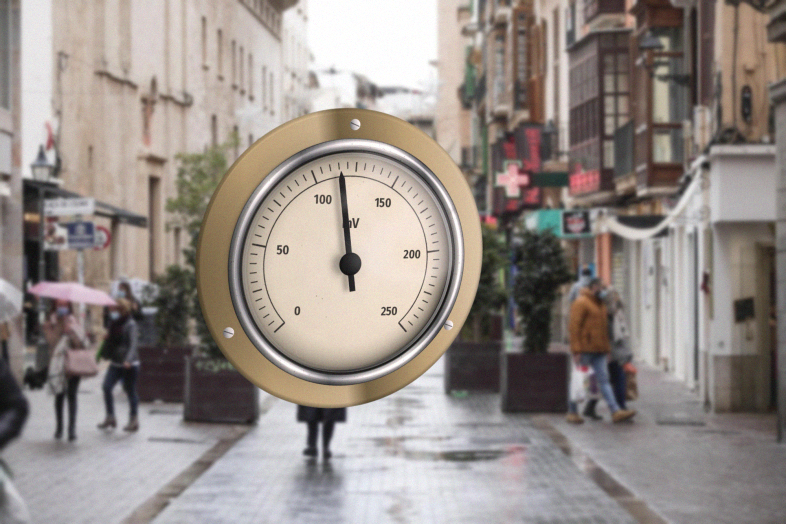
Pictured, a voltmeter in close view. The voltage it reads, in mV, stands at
115 mV
